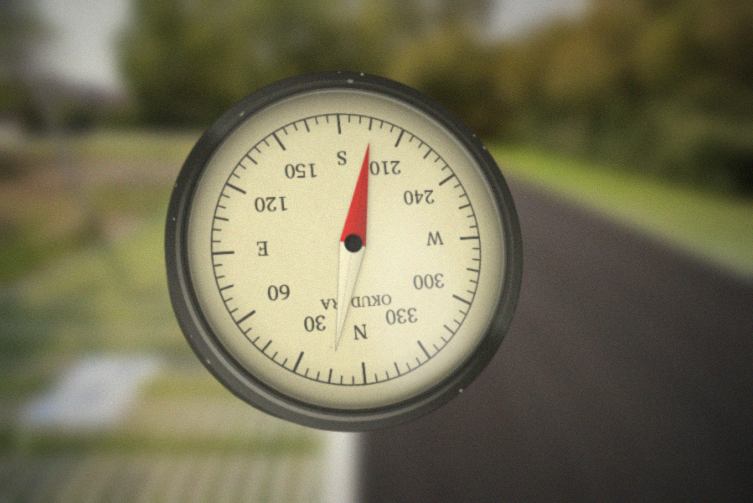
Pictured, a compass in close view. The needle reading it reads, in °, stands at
195 °
